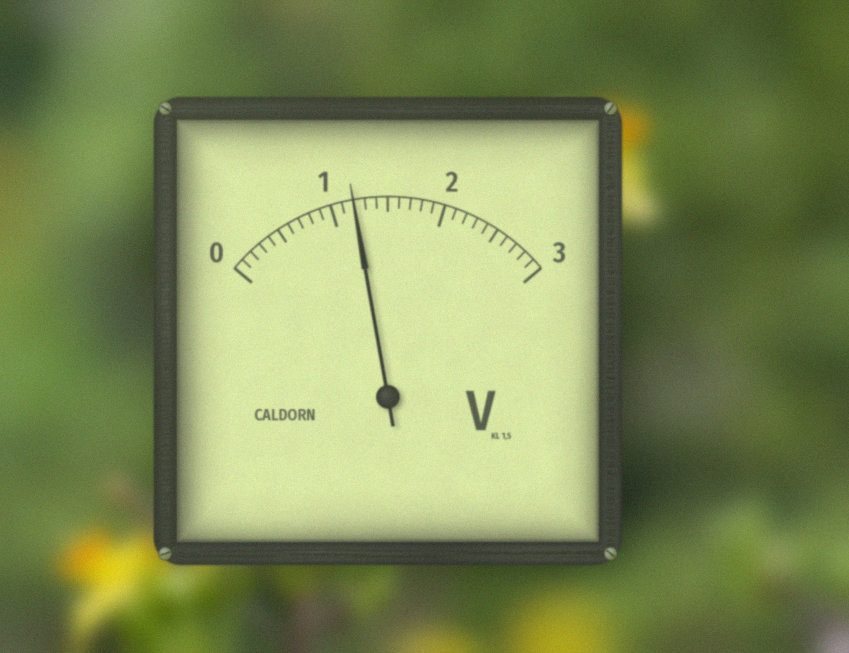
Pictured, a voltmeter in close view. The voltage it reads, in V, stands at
1.2 V
